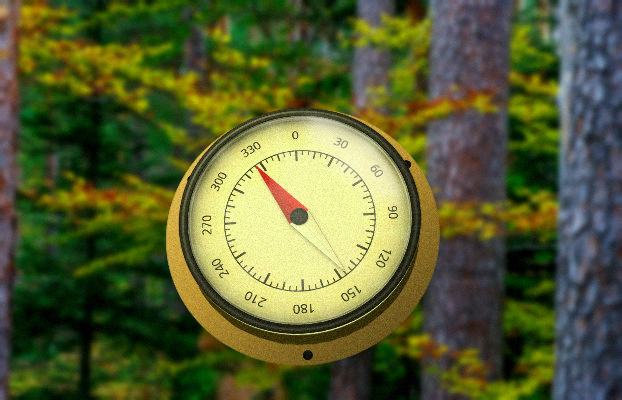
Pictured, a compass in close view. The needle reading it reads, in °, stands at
325 °
